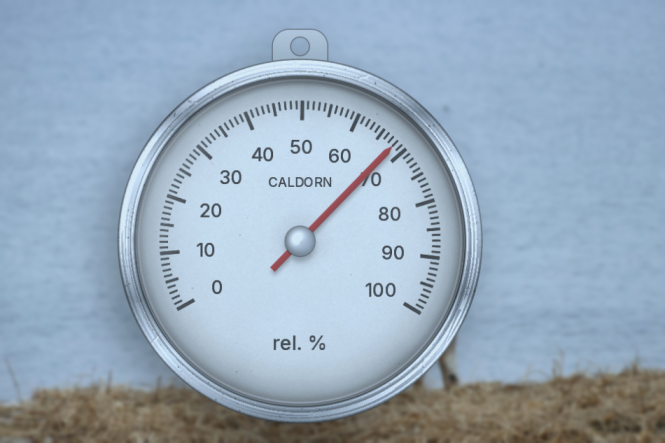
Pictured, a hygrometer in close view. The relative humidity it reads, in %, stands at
68 %
